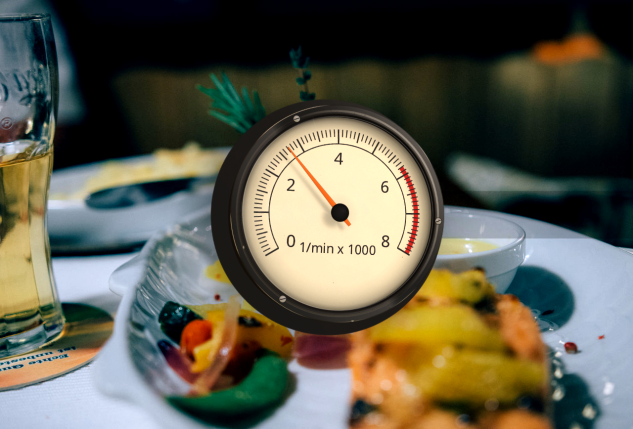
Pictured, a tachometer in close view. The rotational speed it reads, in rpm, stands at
2700 rpm
